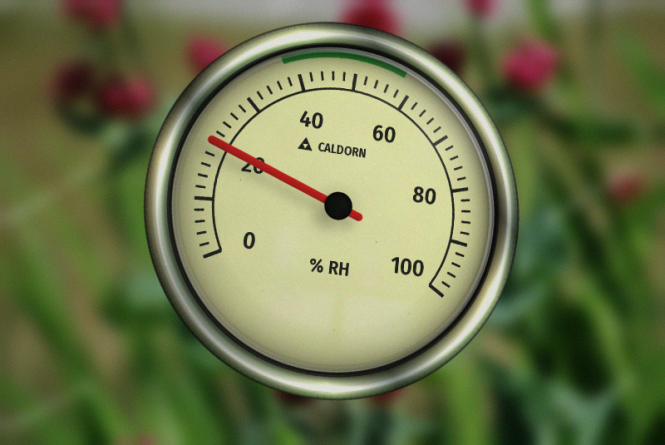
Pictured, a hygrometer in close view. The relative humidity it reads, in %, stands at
20 %
